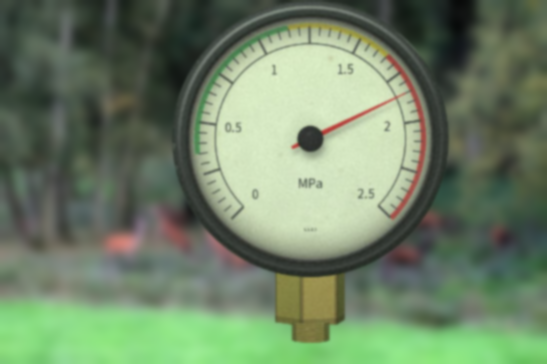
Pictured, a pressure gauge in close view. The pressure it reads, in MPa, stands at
1.85 MPa
